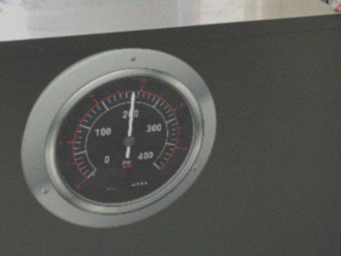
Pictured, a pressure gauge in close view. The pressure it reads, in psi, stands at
200 psi
